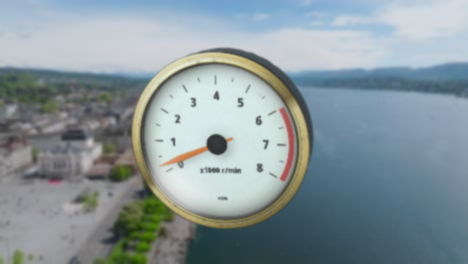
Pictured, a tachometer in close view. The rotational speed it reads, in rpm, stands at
250 rpm
